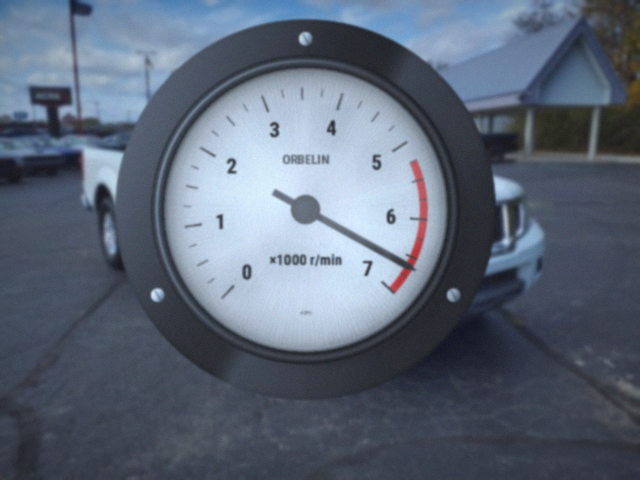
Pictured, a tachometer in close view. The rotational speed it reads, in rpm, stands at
6625 rpm
